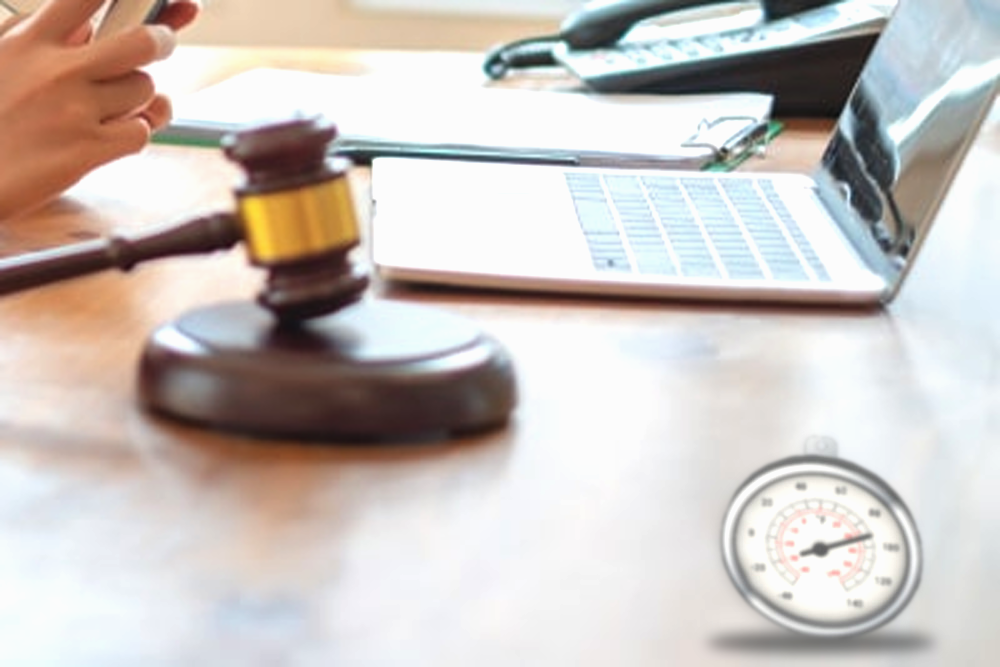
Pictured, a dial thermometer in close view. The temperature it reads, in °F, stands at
90 °F
